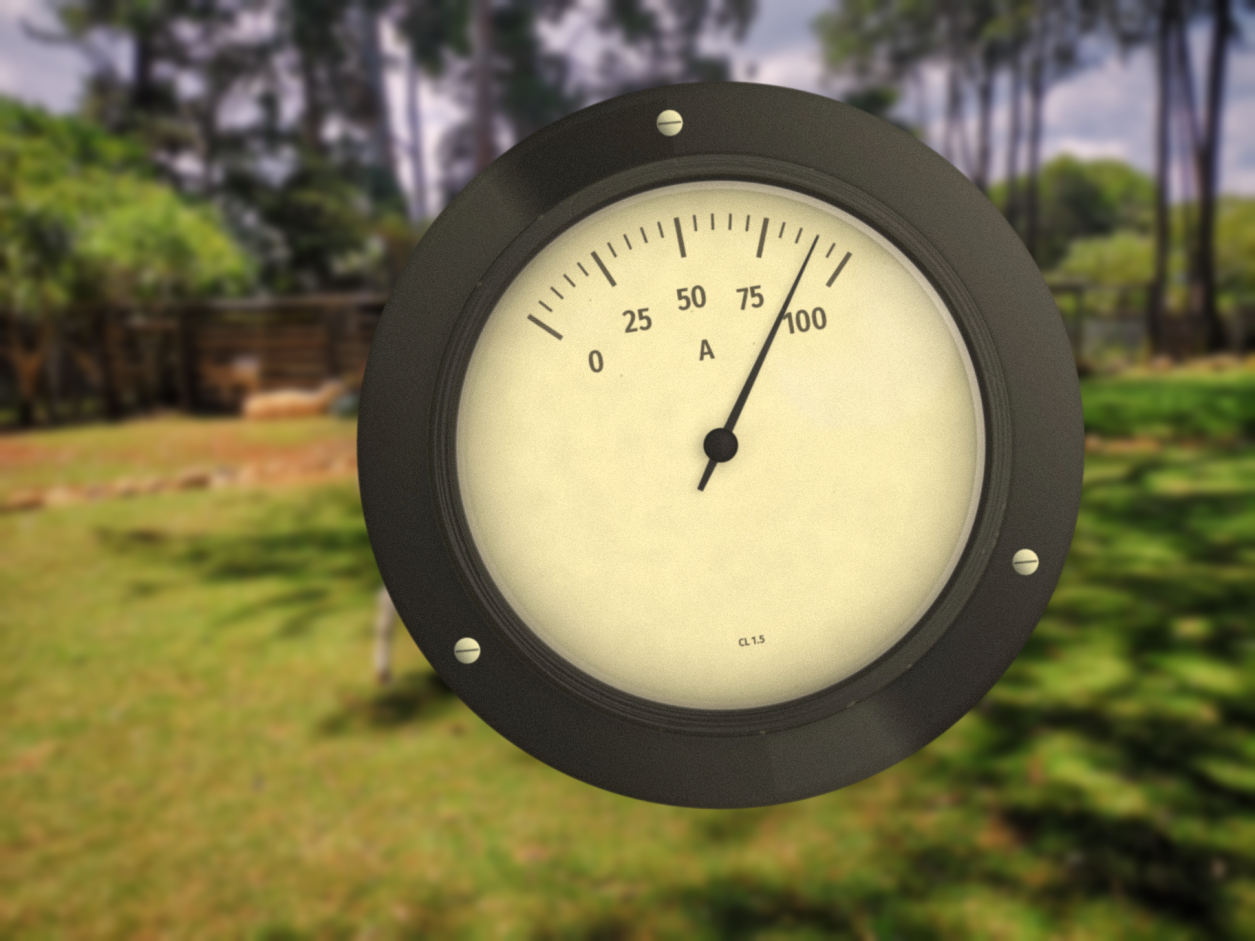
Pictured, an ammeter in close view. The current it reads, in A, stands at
90 A
